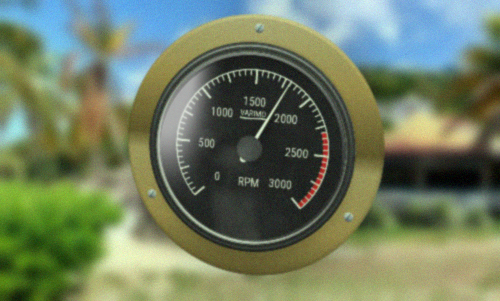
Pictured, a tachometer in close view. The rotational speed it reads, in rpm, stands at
1800 rpm
